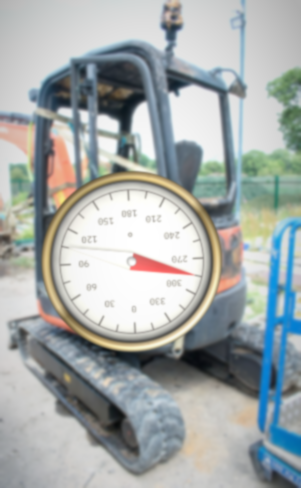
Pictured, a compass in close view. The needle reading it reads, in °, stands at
285 °
